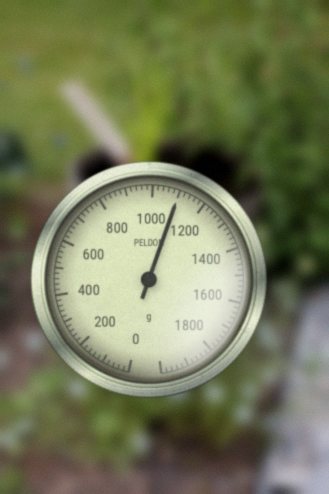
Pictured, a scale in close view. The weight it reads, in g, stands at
1100 g
